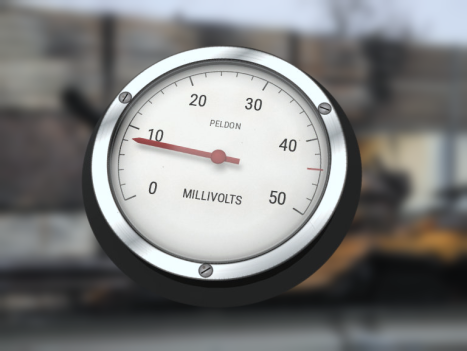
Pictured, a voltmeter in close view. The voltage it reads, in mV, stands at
8 mV
